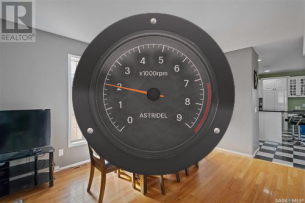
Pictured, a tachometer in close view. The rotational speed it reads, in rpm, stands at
2000 rpm
